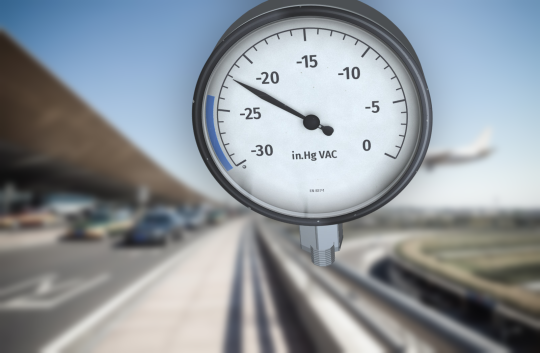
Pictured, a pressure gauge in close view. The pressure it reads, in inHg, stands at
-22 inHg
